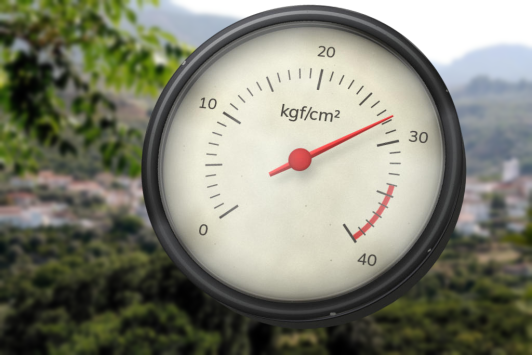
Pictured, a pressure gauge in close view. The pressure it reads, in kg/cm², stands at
28 kg/cm²
